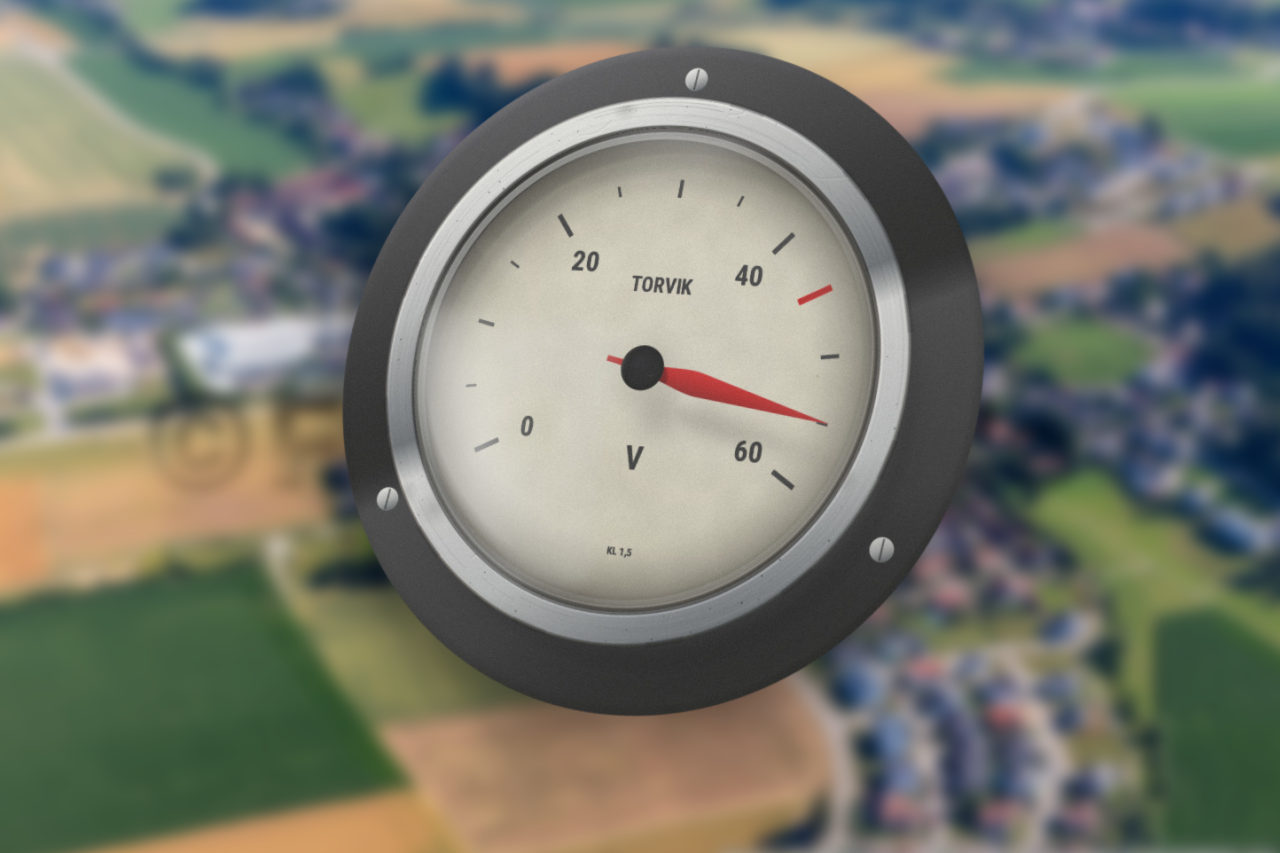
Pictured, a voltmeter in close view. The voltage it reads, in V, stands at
55 V
